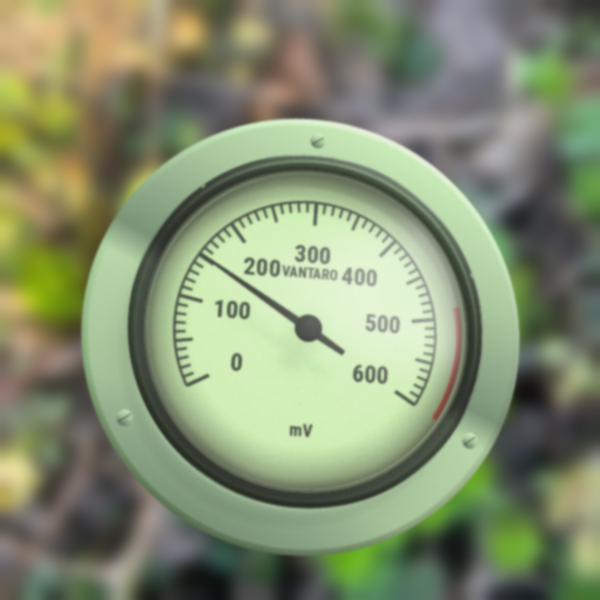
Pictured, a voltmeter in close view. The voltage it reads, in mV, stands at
150 mV
